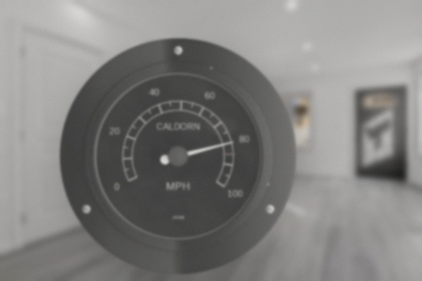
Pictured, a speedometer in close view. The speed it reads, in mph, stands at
80 mph
